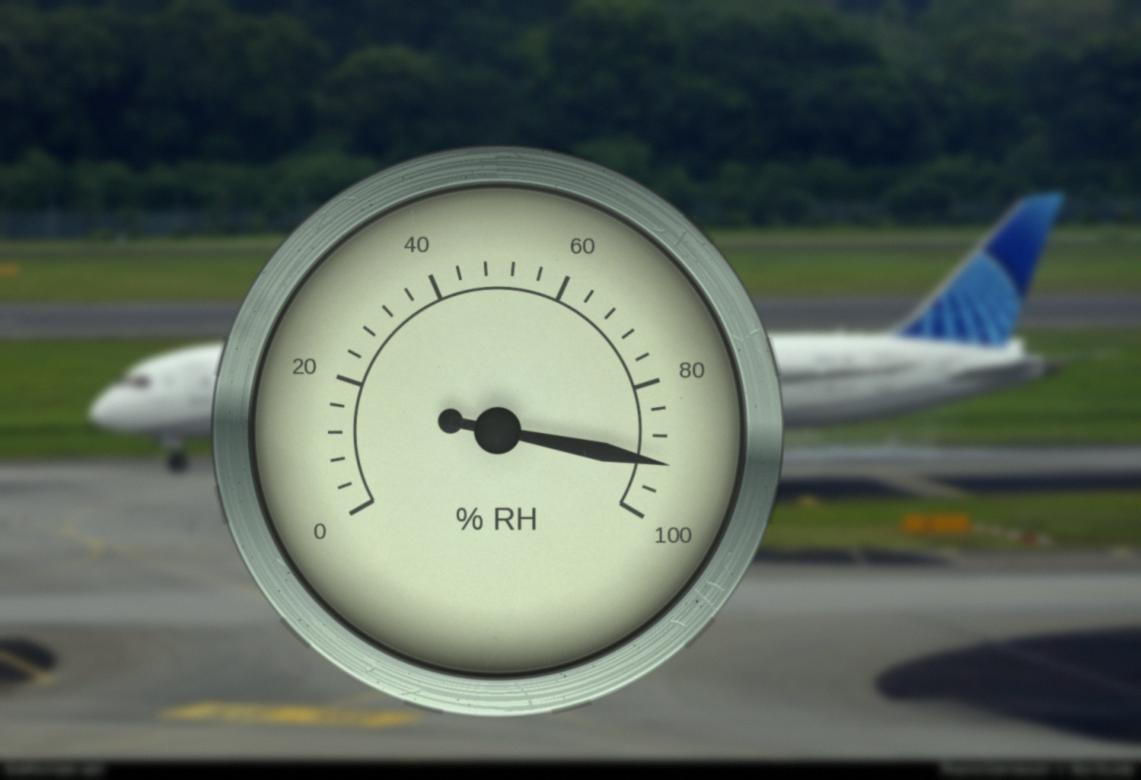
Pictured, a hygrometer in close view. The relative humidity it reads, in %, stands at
92 %
